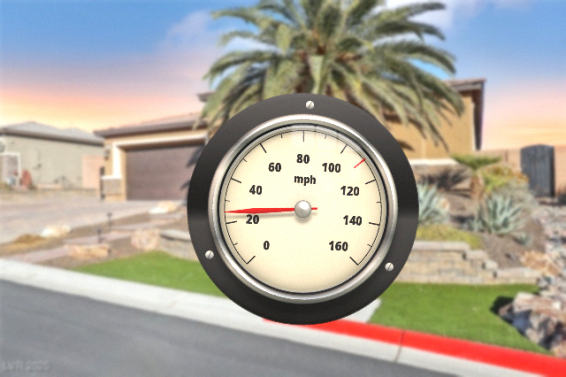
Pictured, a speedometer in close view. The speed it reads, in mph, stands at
25 mph
